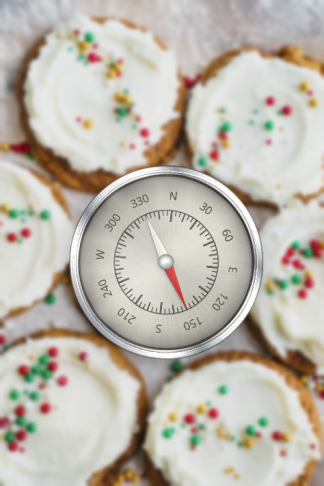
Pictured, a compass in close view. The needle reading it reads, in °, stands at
150 °
